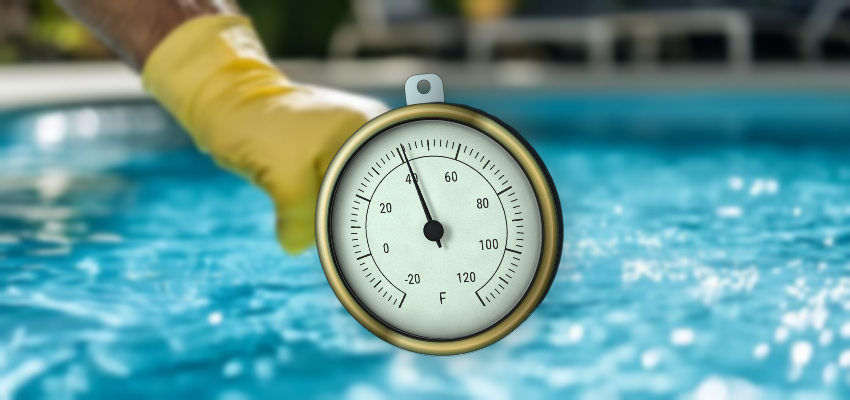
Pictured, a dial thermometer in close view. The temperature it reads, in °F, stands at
42 °F
